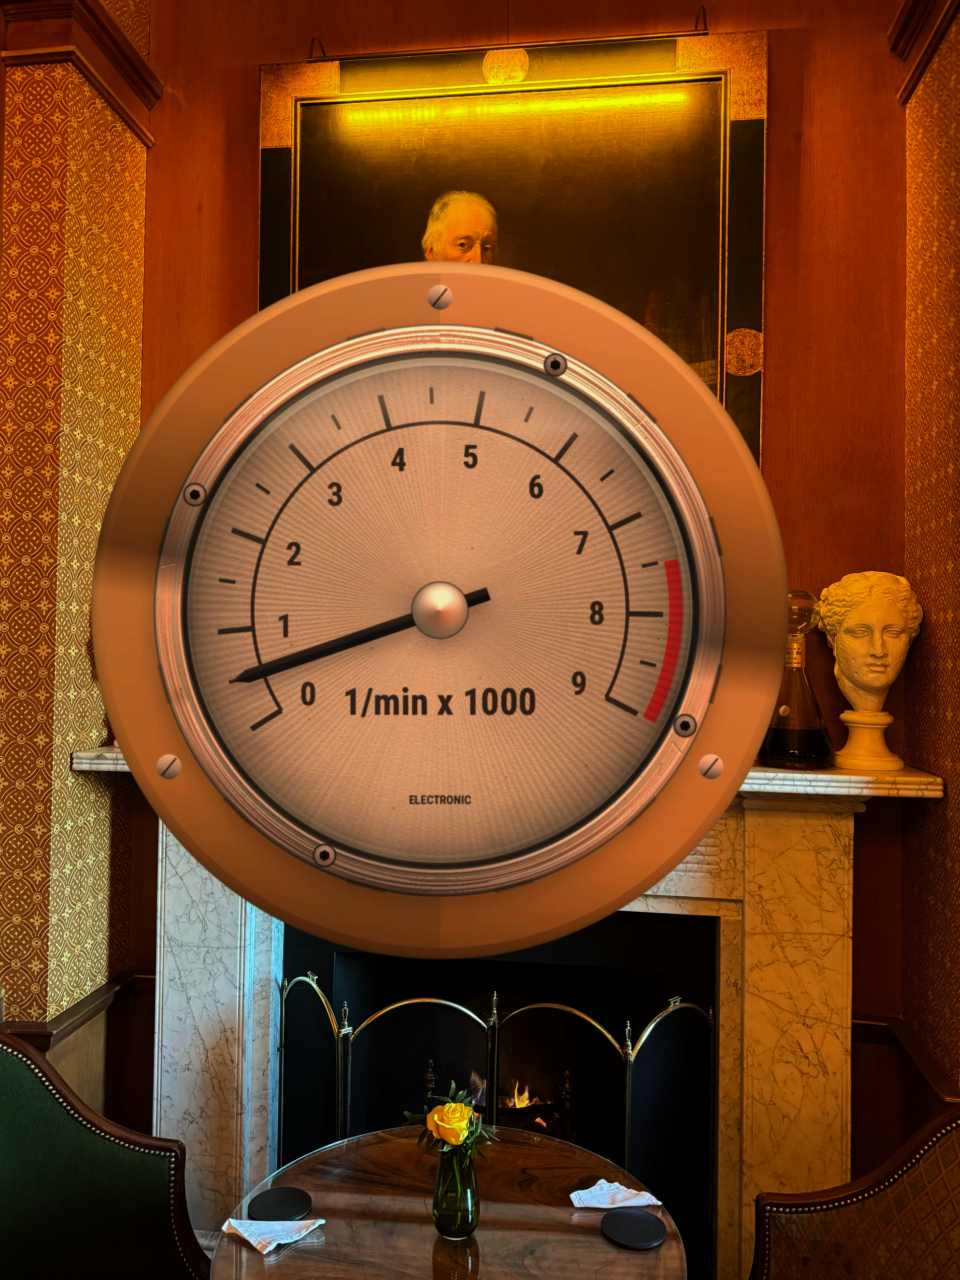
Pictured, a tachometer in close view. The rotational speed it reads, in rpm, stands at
500 rpm
